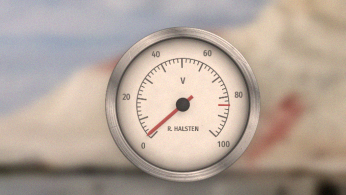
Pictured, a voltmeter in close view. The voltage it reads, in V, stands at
2 V
